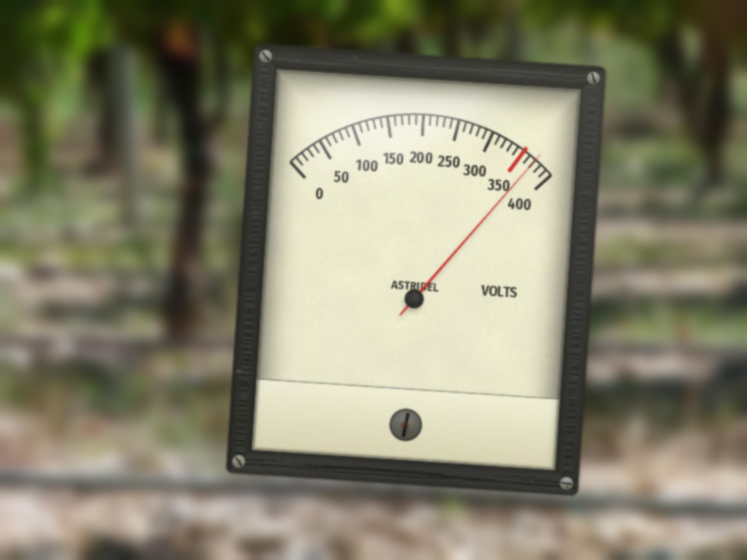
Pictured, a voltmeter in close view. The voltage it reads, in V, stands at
370 V
